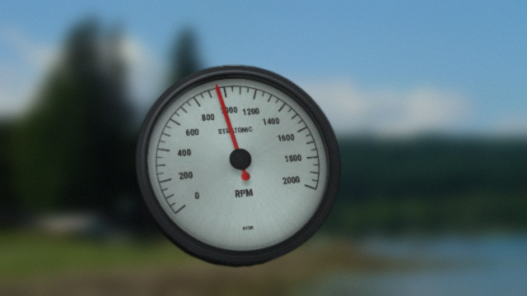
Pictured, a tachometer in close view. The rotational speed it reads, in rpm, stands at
950 rpm
